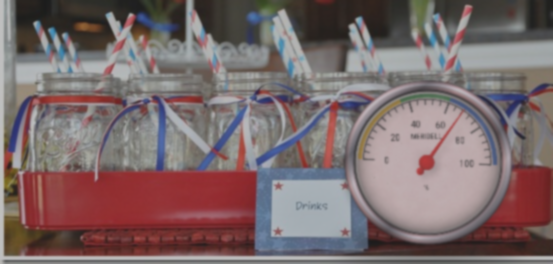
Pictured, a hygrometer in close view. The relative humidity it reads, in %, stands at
68 %
